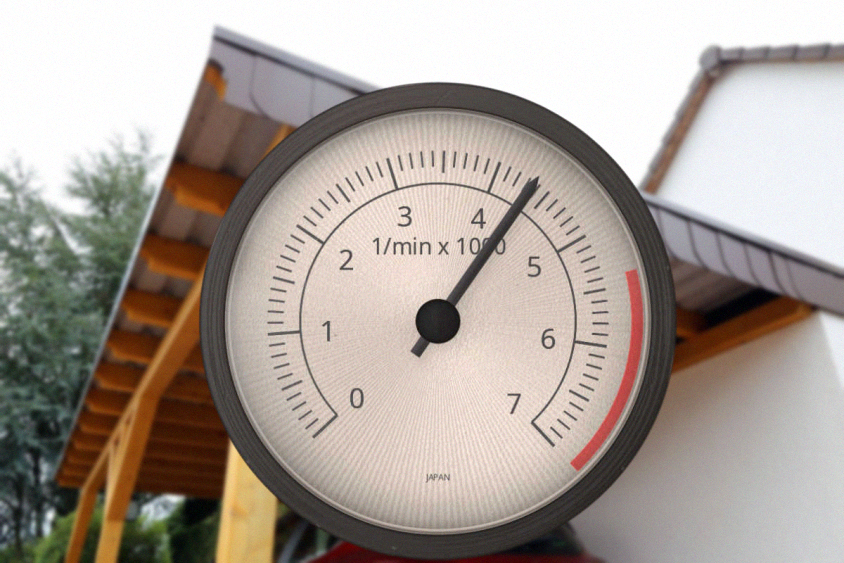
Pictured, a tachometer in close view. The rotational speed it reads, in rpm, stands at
4350 rpm
